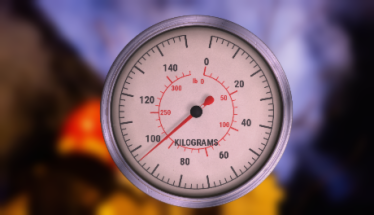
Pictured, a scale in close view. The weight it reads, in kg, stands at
96 kg
